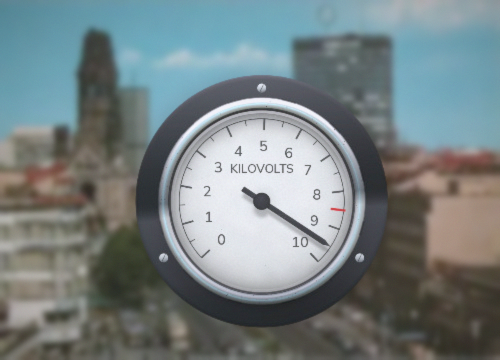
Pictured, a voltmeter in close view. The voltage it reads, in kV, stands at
9.5 kV
